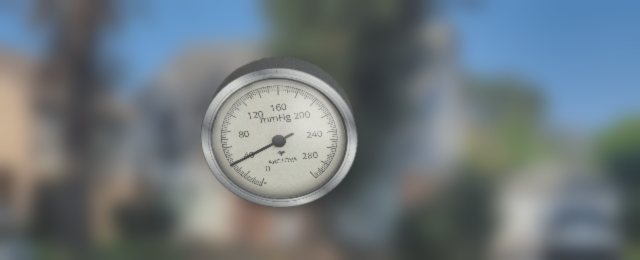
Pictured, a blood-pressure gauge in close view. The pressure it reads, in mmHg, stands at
40 mmHg
